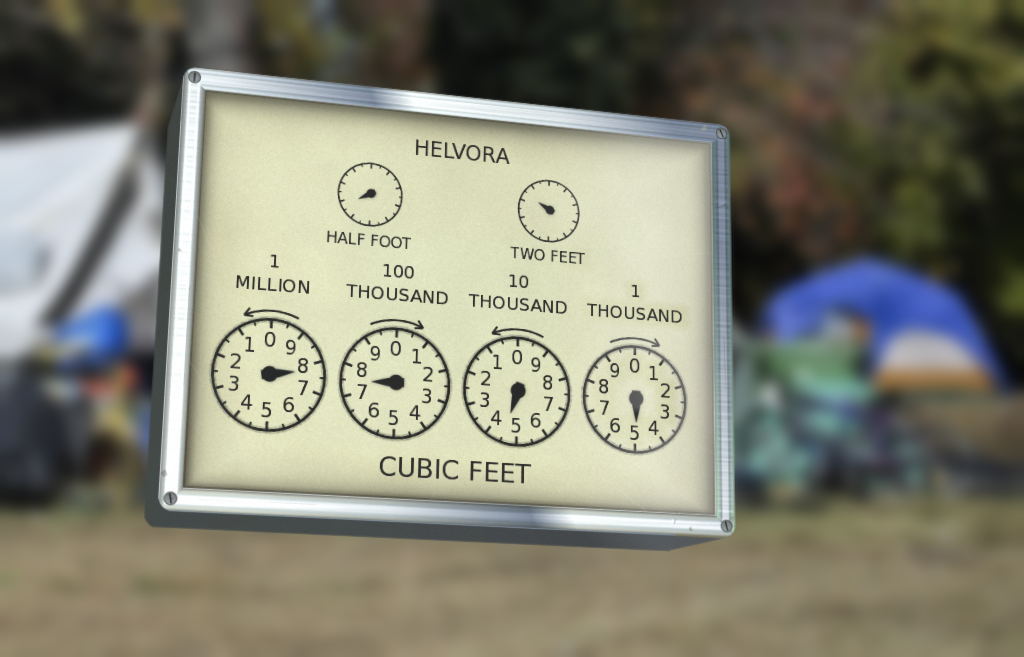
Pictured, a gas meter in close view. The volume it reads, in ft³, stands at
774500 ft³
